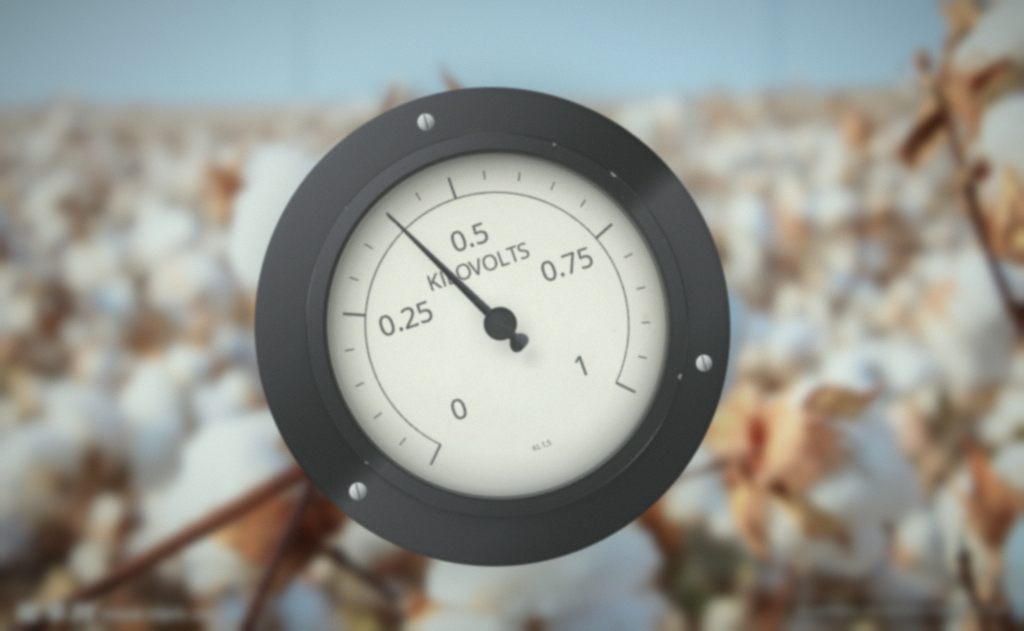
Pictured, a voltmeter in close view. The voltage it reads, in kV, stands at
0.4 kV
